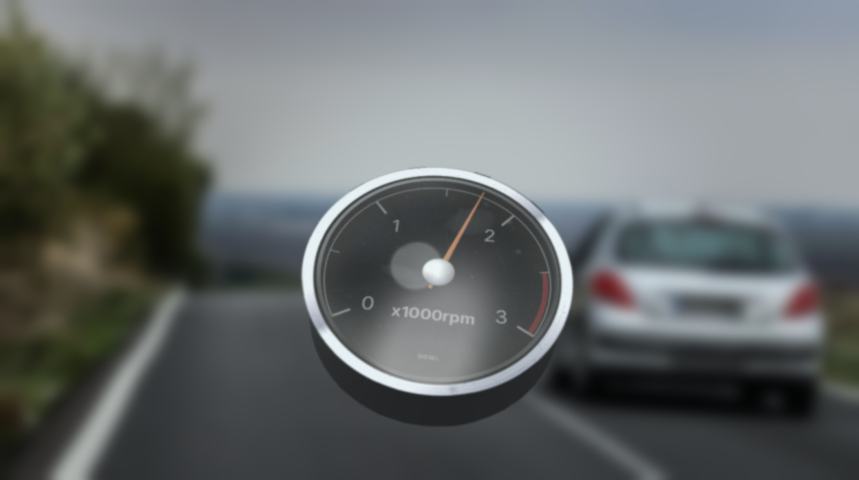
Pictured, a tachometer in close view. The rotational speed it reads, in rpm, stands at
1750 rpm
